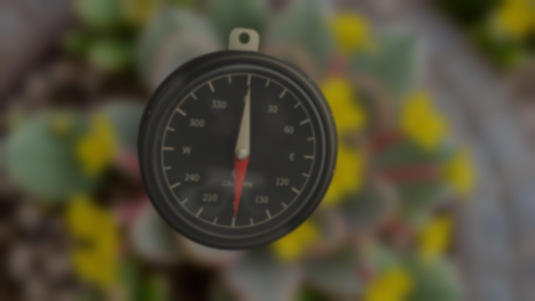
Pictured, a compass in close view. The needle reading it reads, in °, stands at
180 °
